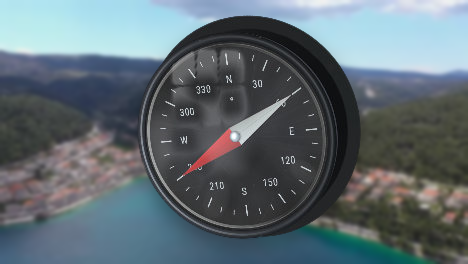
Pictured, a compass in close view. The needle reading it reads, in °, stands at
240 °
